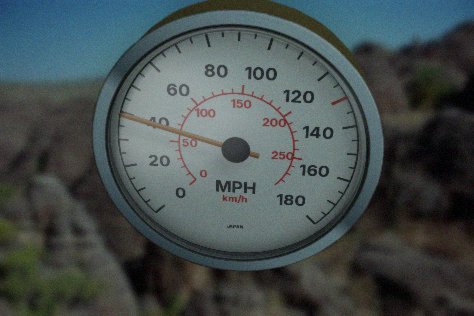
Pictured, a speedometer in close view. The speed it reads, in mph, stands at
40 mph
